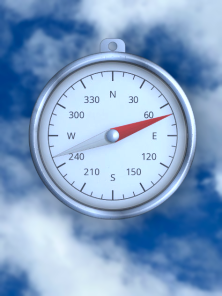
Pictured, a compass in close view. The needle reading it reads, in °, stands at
70 °
